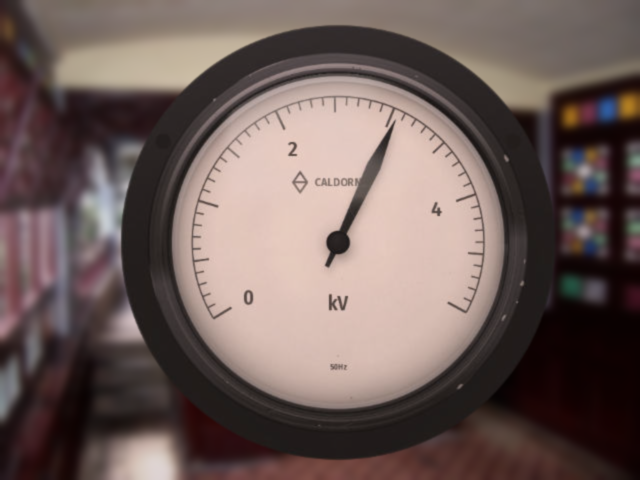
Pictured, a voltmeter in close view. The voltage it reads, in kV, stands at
3.05 kV
